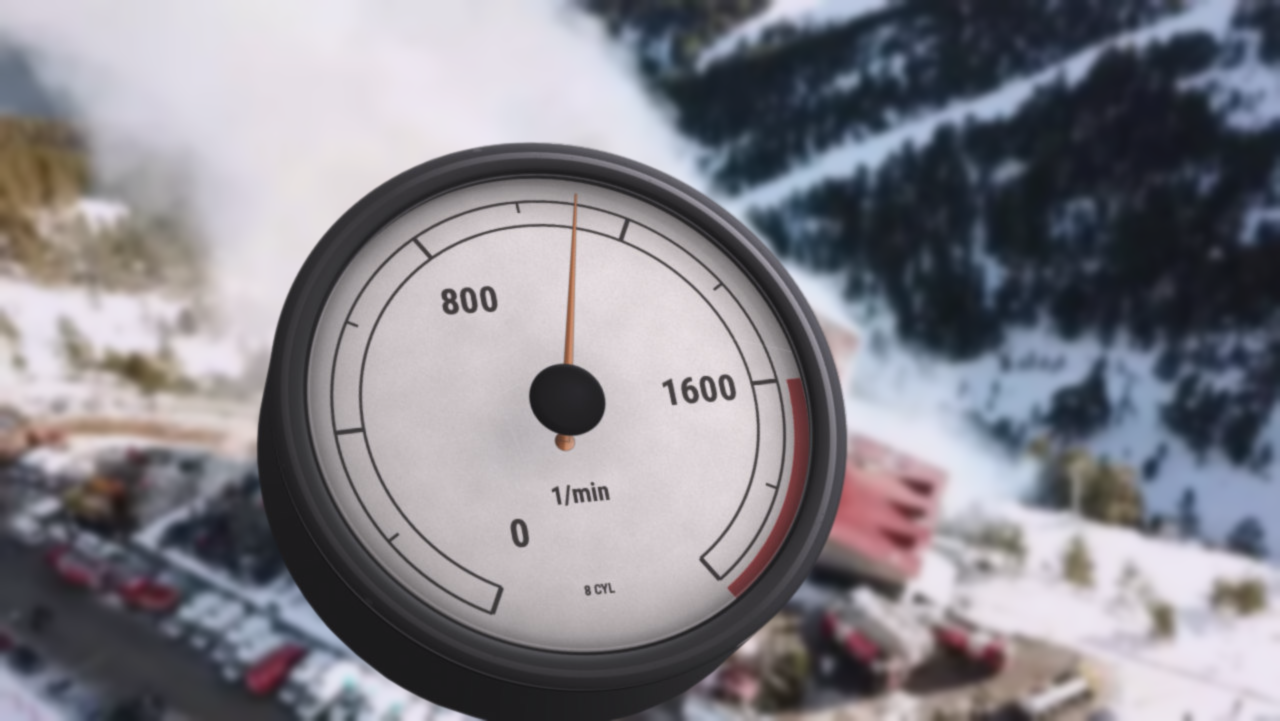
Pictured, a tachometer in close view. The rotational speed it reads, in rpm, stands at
1100 rpm
